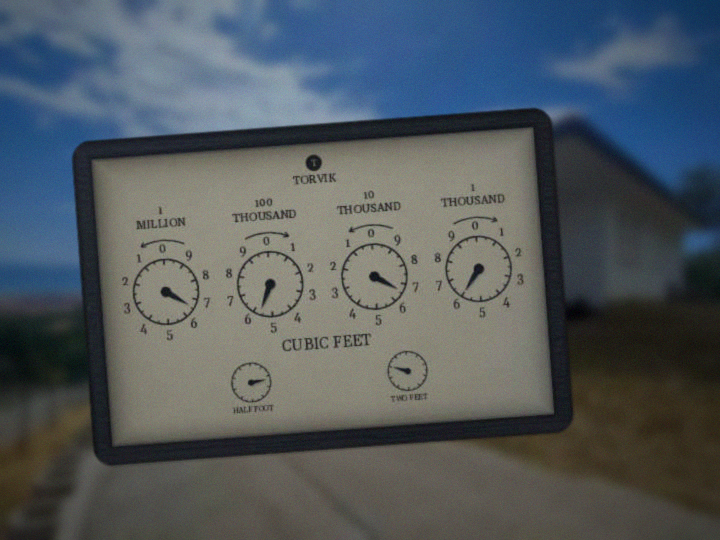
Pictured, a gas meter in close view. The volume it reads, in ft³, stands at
656600 ft³
